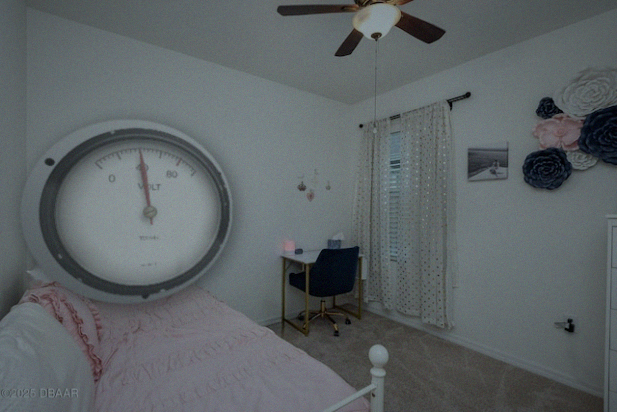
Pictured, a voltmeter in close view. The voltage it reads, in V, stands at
40 V
